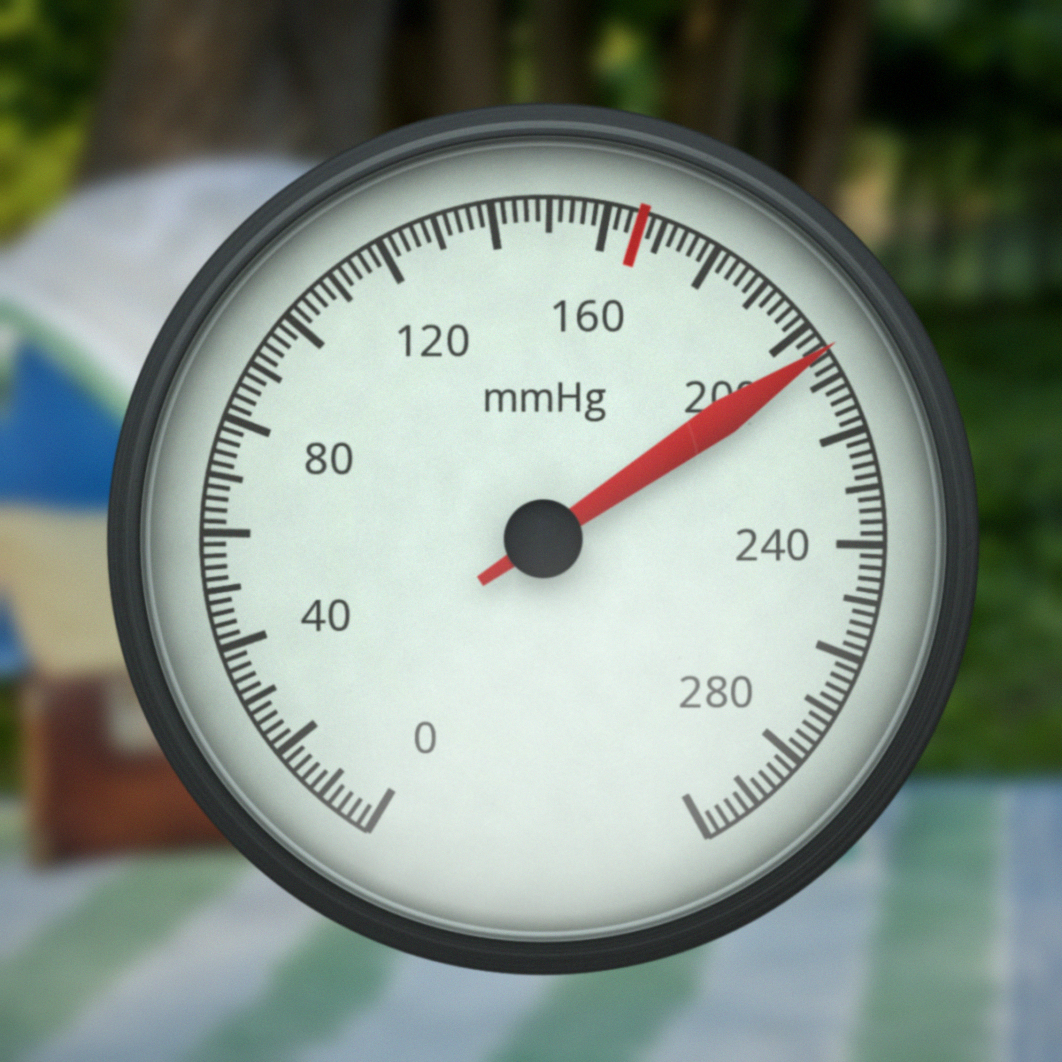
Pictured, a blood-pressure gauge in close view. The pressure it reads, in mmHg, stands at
205 mmHg
